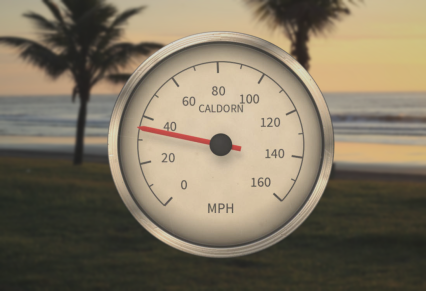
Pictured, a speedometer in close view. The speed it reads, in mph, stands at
35 mph
